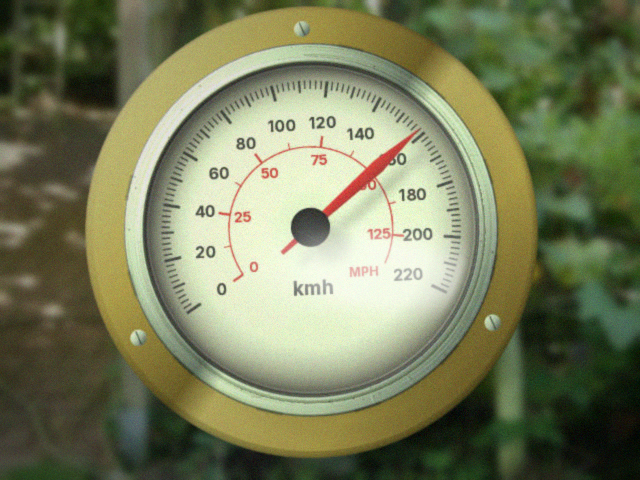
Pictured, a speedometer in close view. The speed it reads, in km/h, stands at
158 km/h
